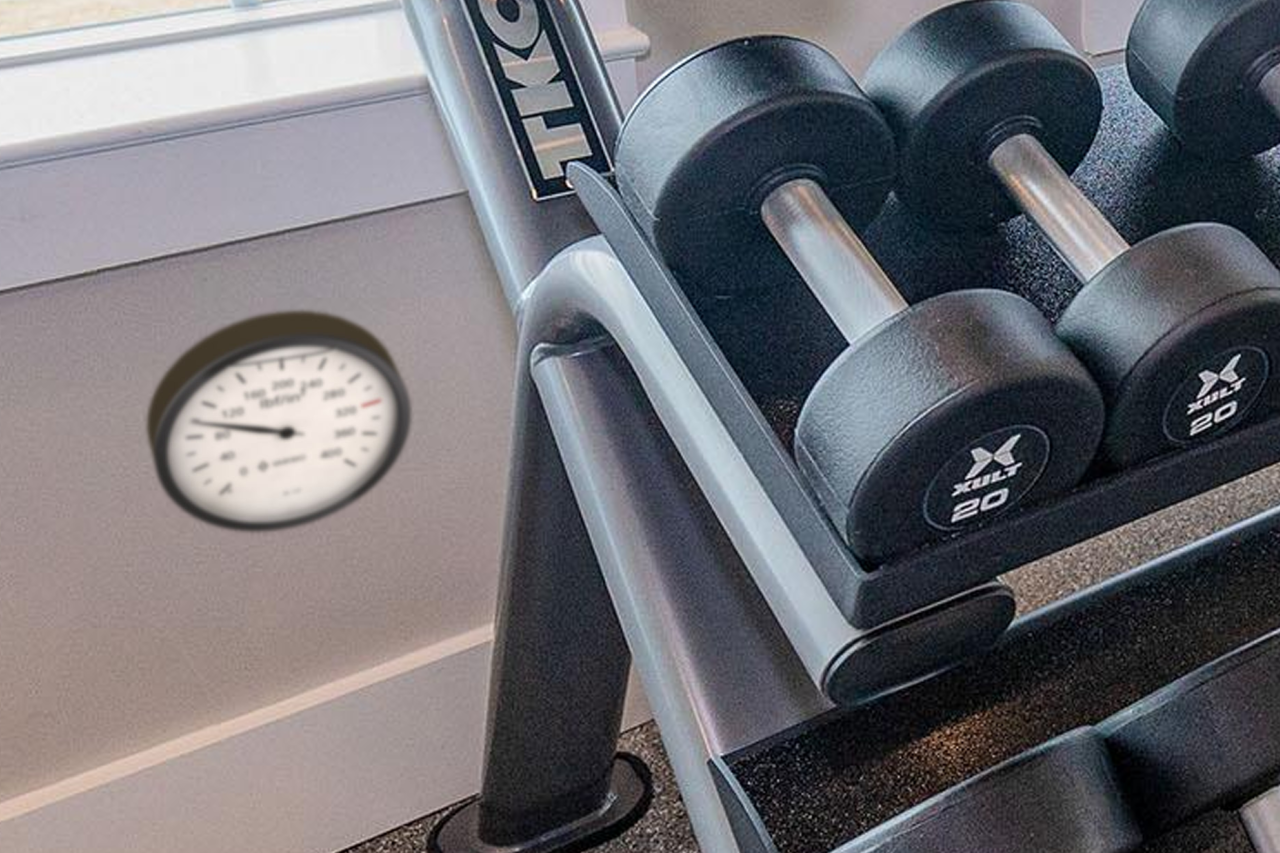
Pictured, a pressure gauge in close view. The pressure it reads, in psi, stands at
100 psi
